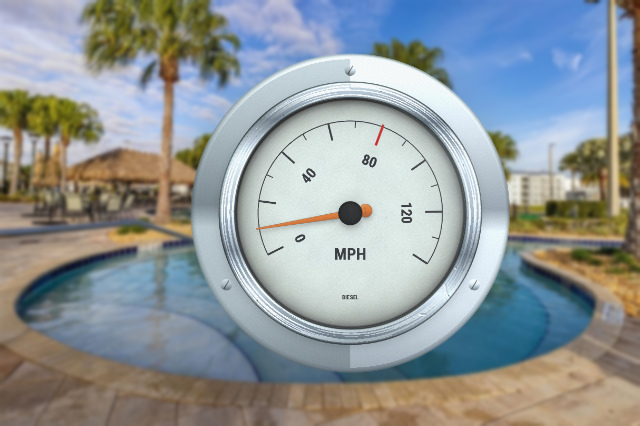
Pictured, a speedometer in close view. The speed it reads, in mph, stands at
10 mph
